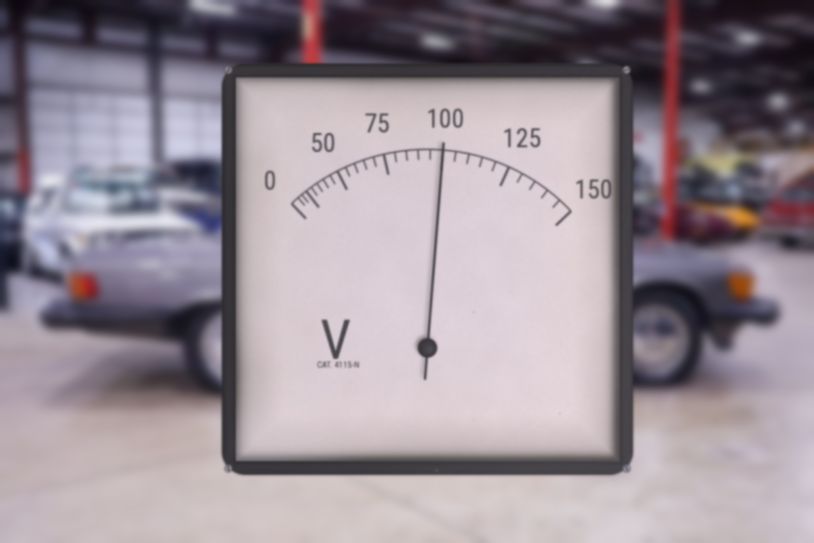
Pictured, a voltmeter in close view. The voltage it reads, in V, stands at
100 V
